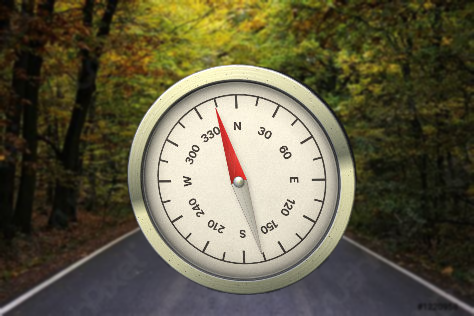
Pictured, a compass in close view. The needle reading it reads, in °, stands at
345 °
